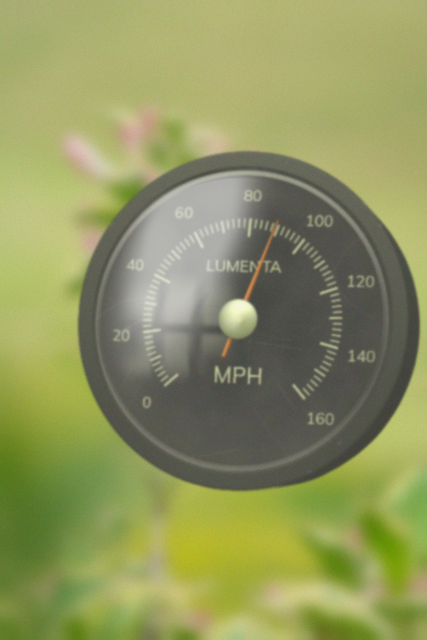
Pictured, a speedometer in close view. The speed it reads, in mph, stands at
90 mph
